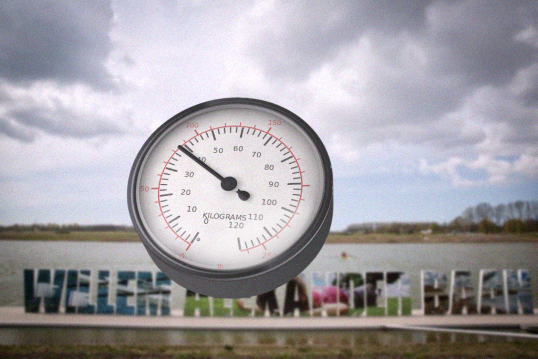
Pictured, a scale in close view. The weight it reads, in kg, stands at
38 kg
